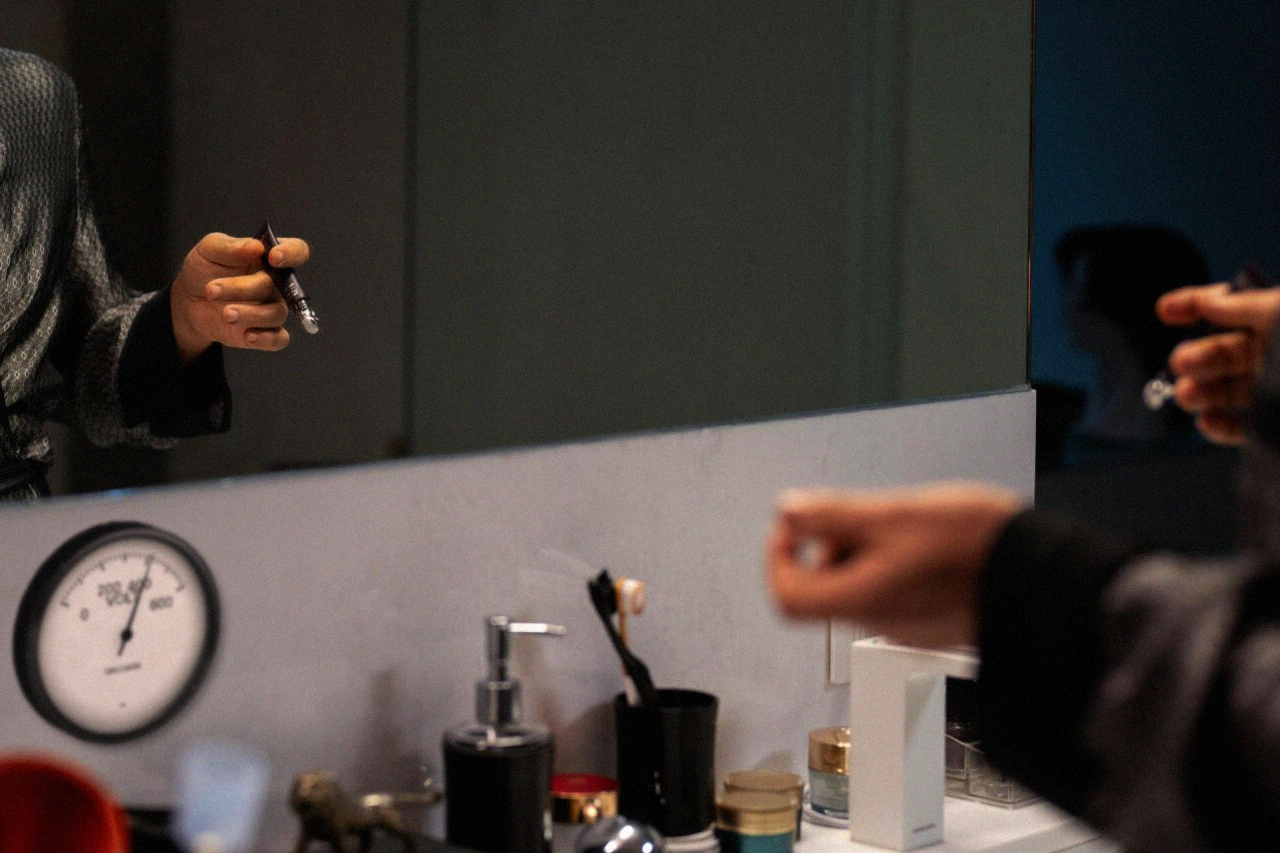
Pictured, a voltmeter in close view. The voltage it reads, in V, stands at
400 V
